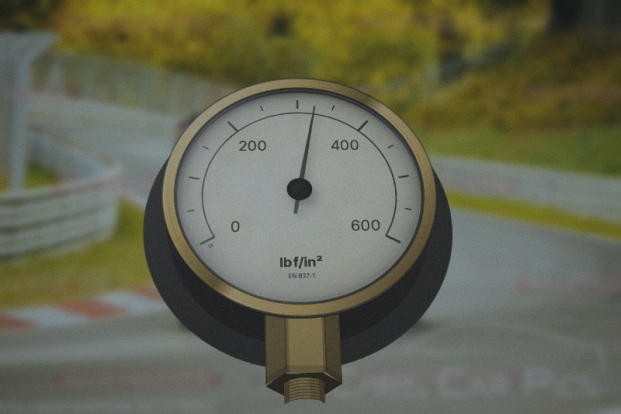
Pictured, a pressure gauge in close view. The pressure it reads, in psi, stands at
325 psi
